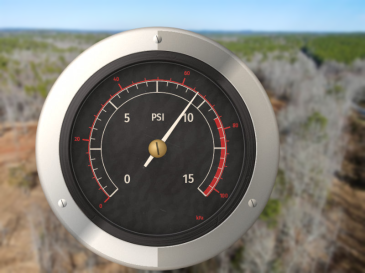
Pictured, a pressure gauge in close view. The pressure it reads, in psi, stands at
9.5 psi
